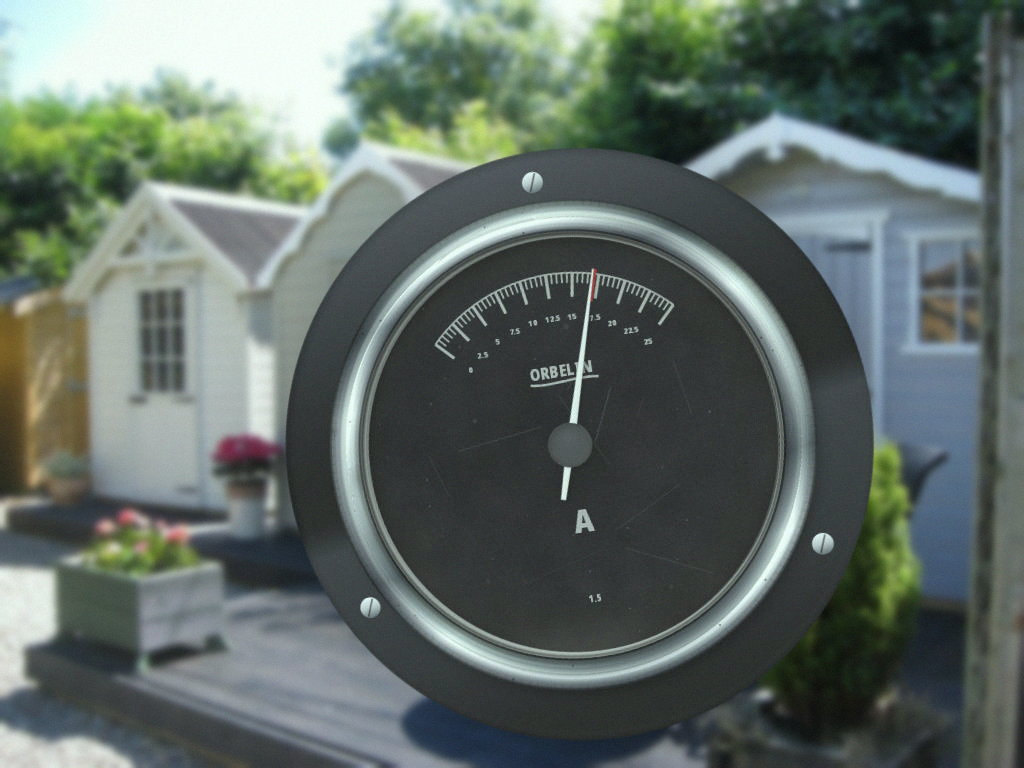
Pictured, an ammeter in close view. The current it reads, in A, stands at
17 A
